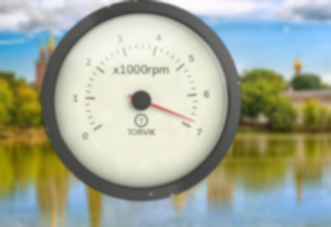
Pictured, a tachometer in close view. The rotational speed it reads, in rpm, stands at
6800 rpm
